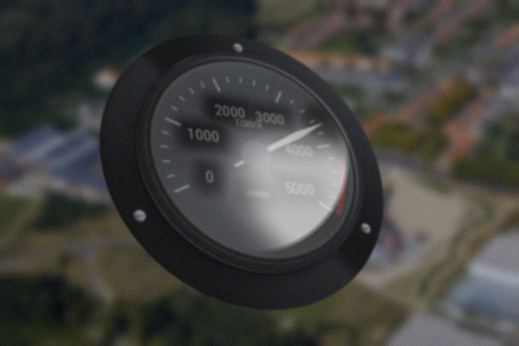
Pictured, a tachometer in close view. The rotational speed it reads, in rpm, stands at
3700 rpm
